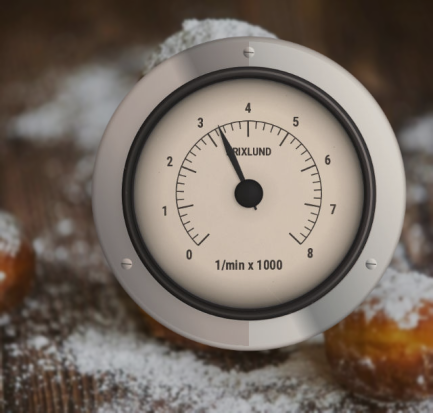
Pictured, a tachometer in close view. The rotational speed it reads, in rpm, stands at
3300 rpm
